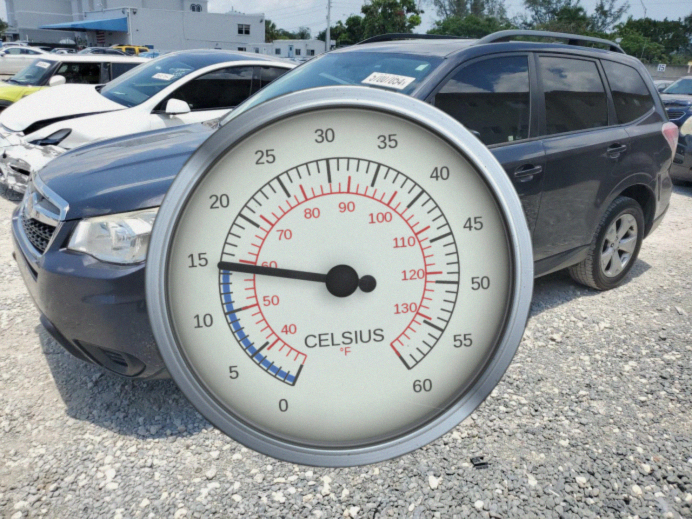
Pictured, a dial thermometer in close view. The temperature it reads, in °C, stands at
15 °C
